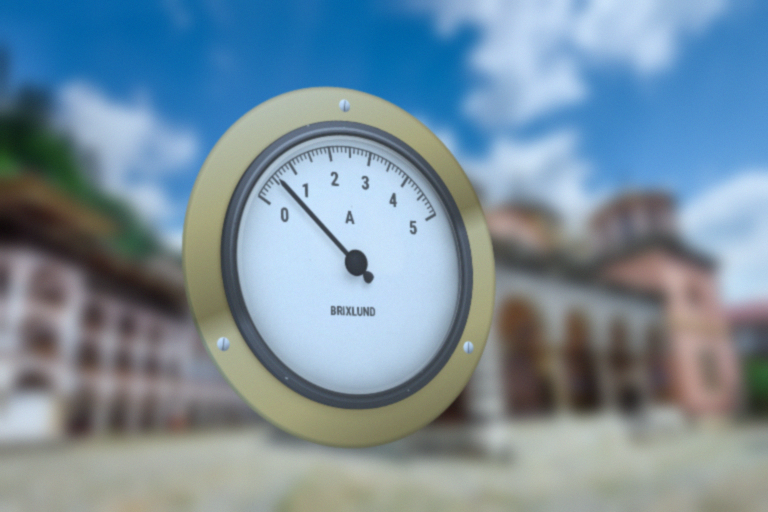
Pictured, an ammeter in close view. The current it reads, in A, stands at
0.5 A
